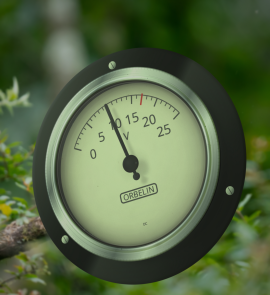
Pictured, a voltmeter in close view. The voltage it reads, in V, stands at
10 V
